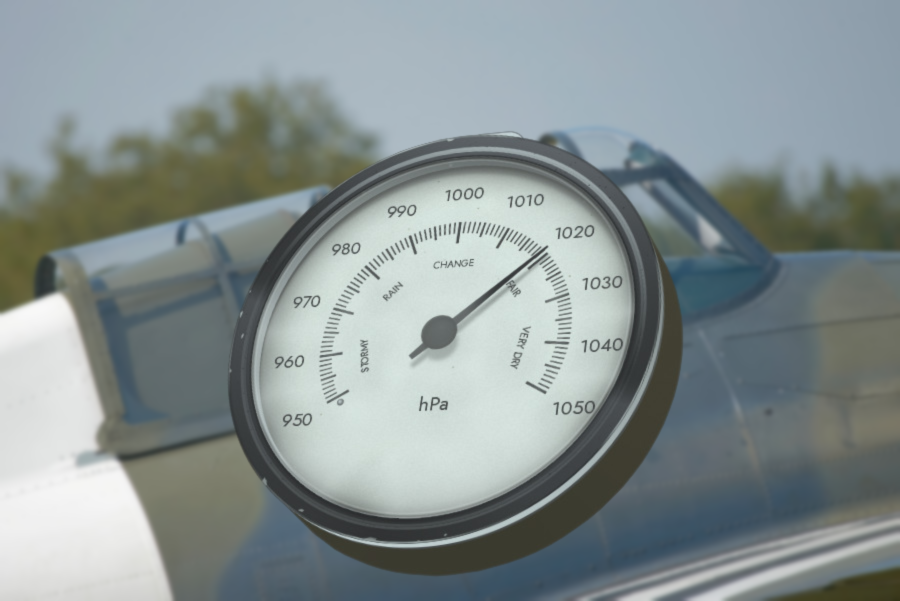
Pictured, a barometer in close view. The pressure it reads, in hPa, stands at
1020 hPa
